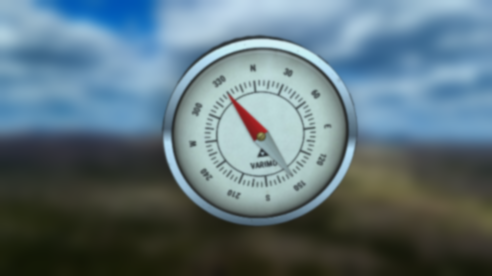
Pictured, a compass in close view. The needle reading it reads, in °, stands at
330 °
